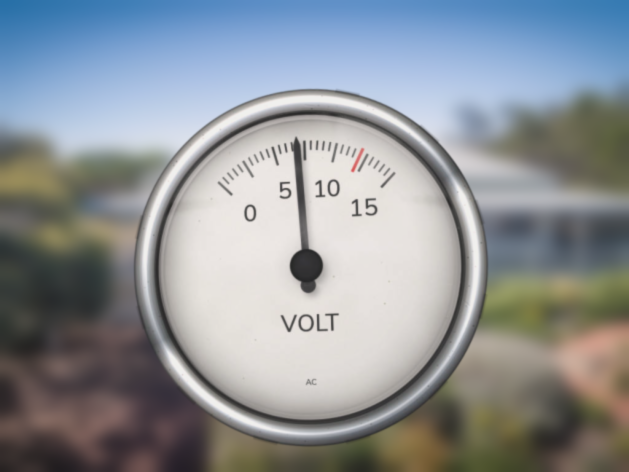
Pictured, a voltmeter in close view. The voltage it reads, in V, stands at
7 V
